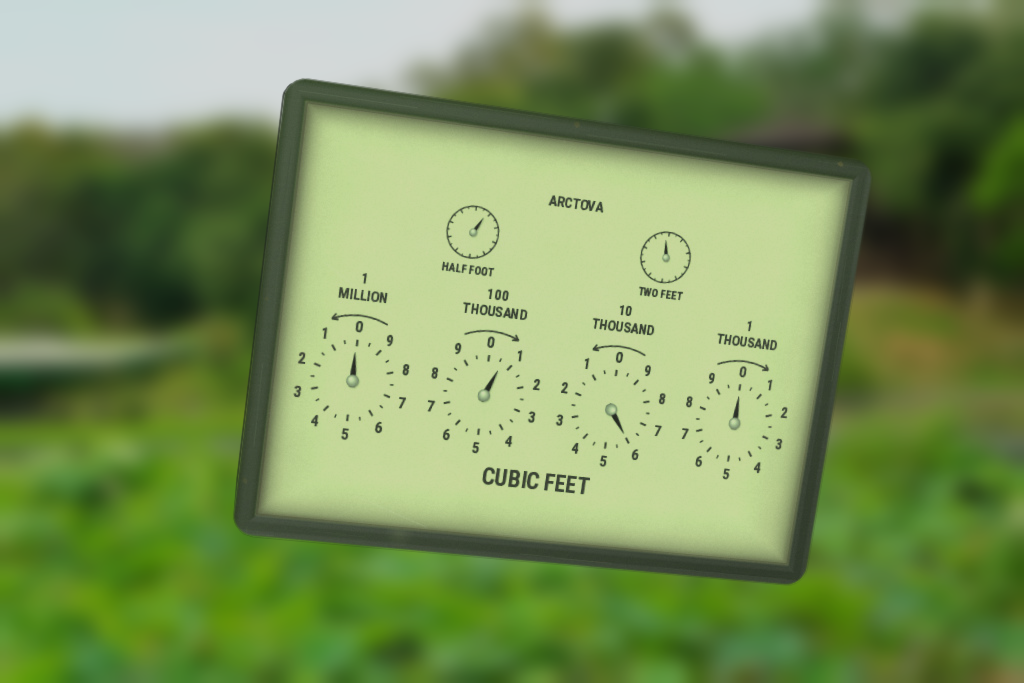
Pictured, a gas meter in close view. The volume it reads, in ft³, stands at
6000 ft³
